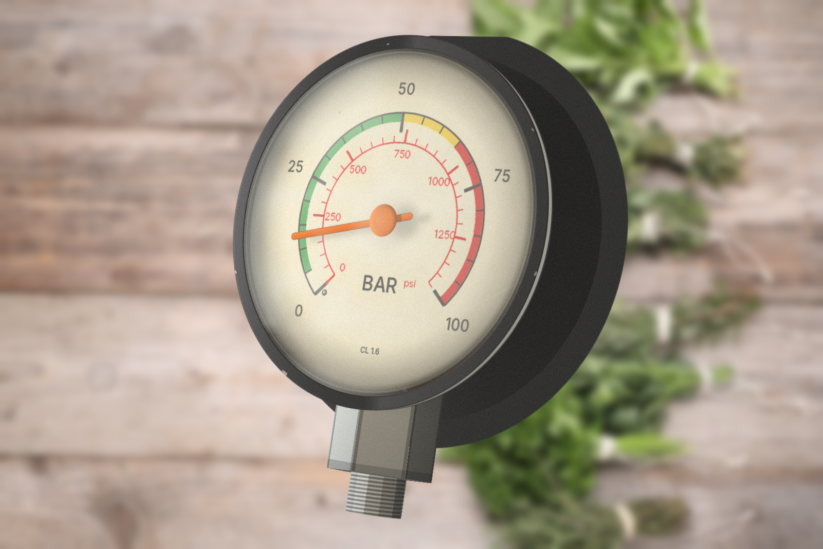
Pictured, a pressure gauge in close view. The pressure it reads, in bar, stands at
12.5 bar
